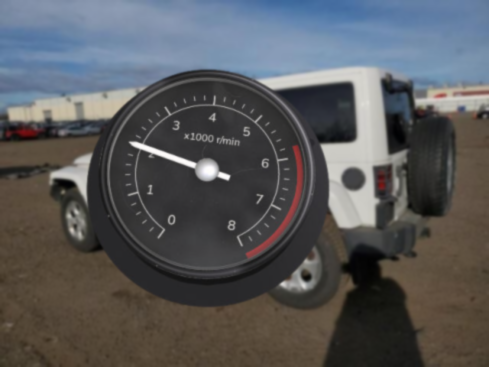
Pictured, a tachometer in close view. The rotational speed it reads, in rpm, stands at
2000 rpm
